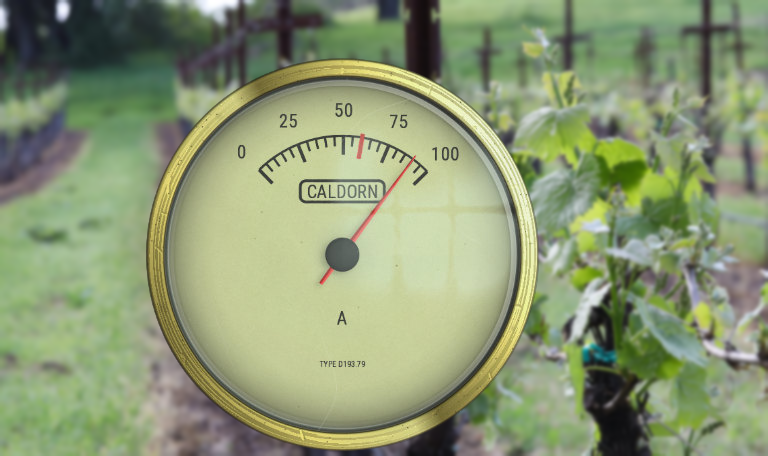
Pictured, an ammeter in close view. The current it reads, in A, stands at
90 A
